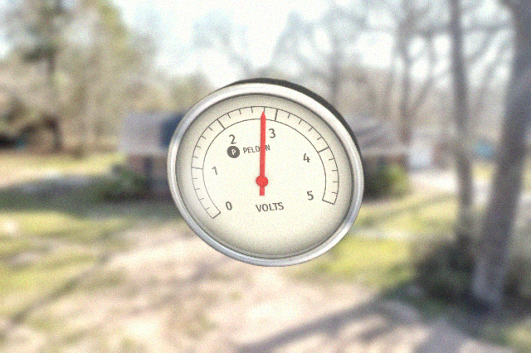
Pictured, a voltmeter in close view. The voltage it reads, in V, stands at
2.8 V
